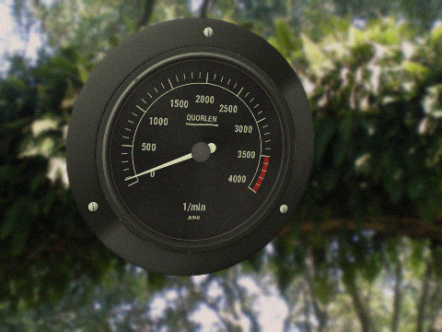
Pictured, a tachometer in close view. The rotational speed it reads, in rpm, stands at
100 rpm
